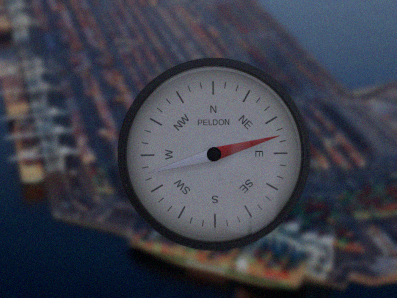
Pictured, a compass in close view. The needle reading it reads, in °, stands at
75 °
